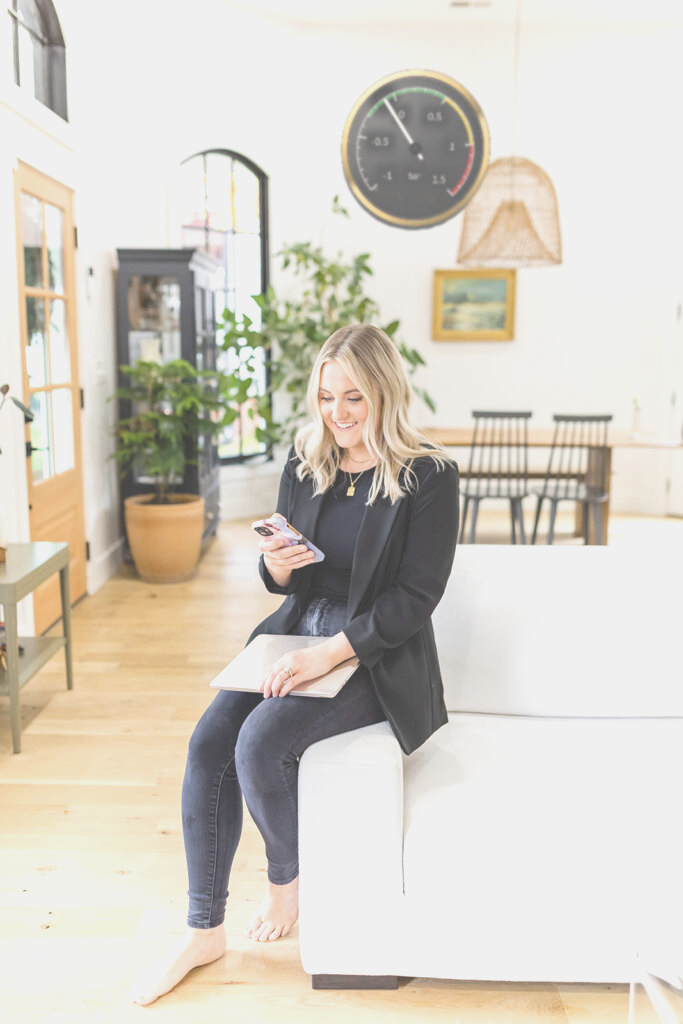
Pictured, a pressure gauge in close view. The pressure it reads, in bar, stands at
-0.1 bar
